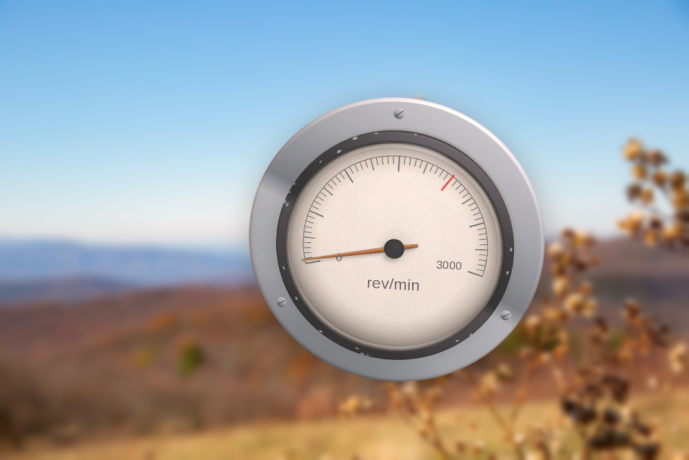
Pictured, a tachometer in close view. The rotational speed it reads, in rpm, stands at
50 rpm
